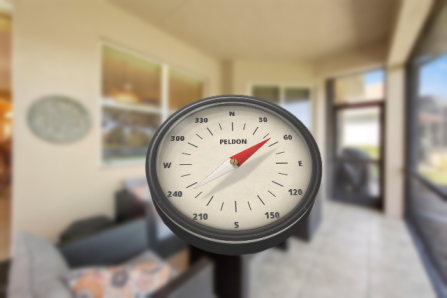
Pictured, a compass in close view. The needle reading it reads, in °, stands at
52.5 °
